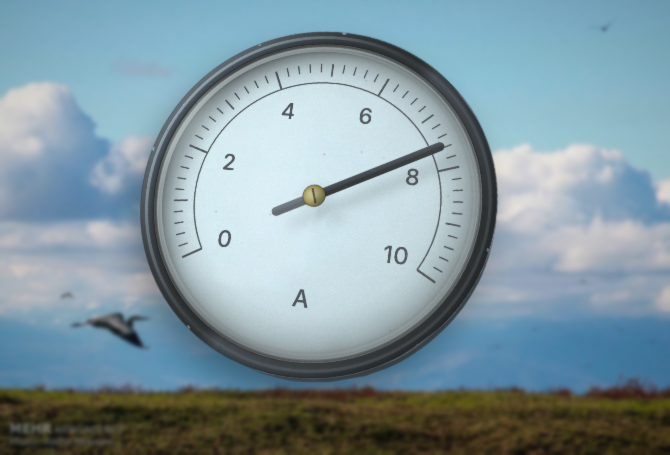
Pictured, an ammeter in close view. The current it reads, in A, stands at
7.6 A
